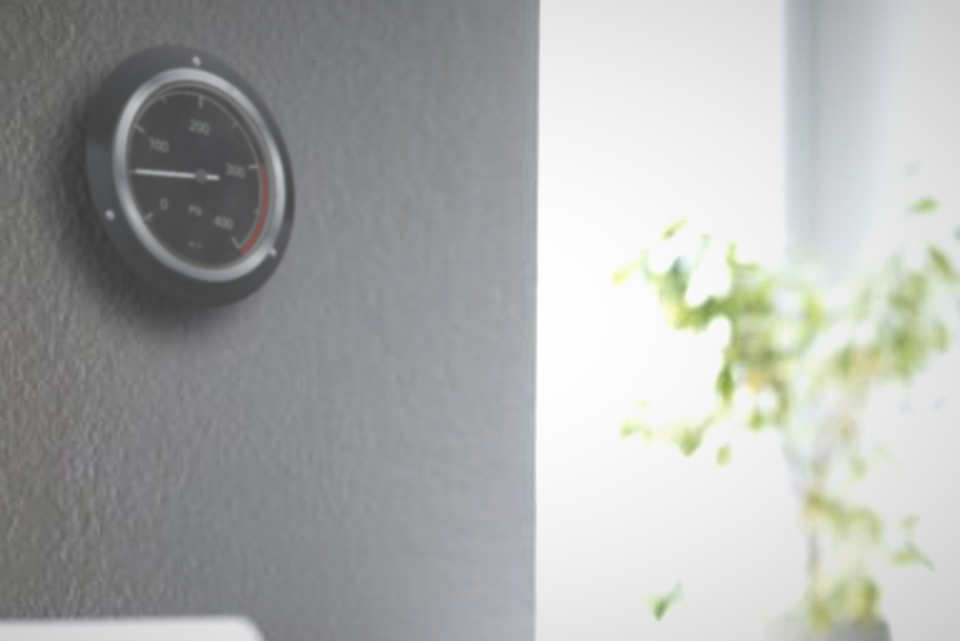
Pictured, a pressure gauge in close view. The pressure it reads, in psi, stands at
50 psi
